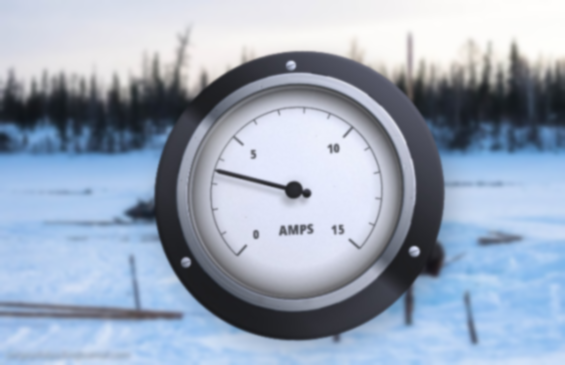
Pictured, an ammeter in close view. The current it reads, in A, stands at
3.5 A
